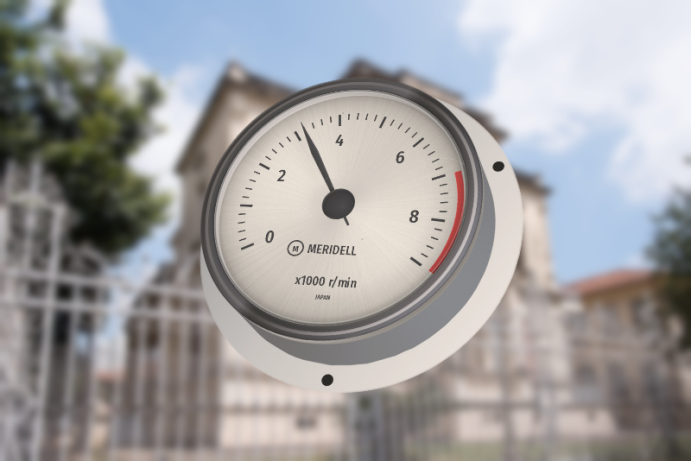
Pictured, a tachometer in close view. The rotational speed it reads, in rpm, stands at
3200 rpm
